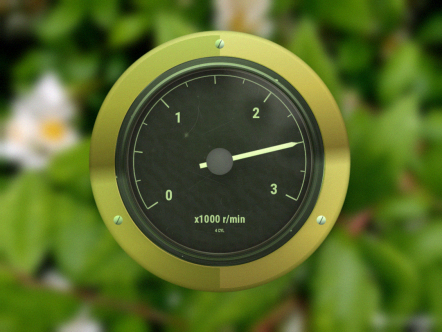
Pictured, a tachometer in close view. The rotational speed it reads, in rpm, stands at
2500 rpm
